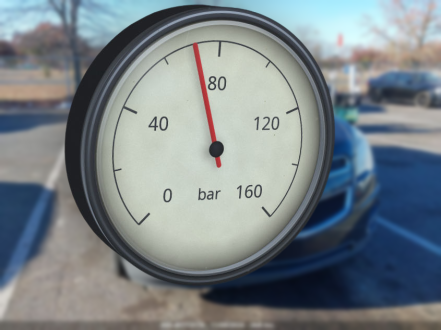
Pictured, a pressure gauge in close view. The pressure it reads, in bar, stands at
70 bar
